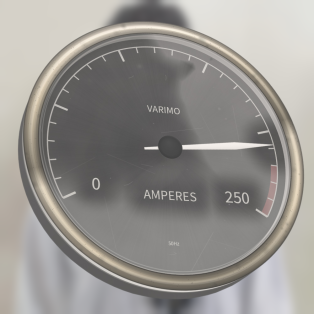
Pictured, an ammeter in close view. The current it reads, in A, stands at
210 A
